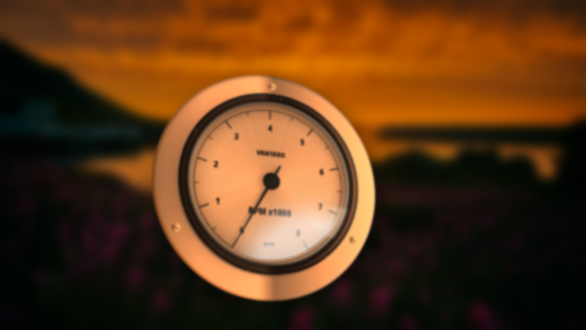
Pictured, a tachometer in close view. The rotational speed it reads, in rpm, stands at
0 rpm
